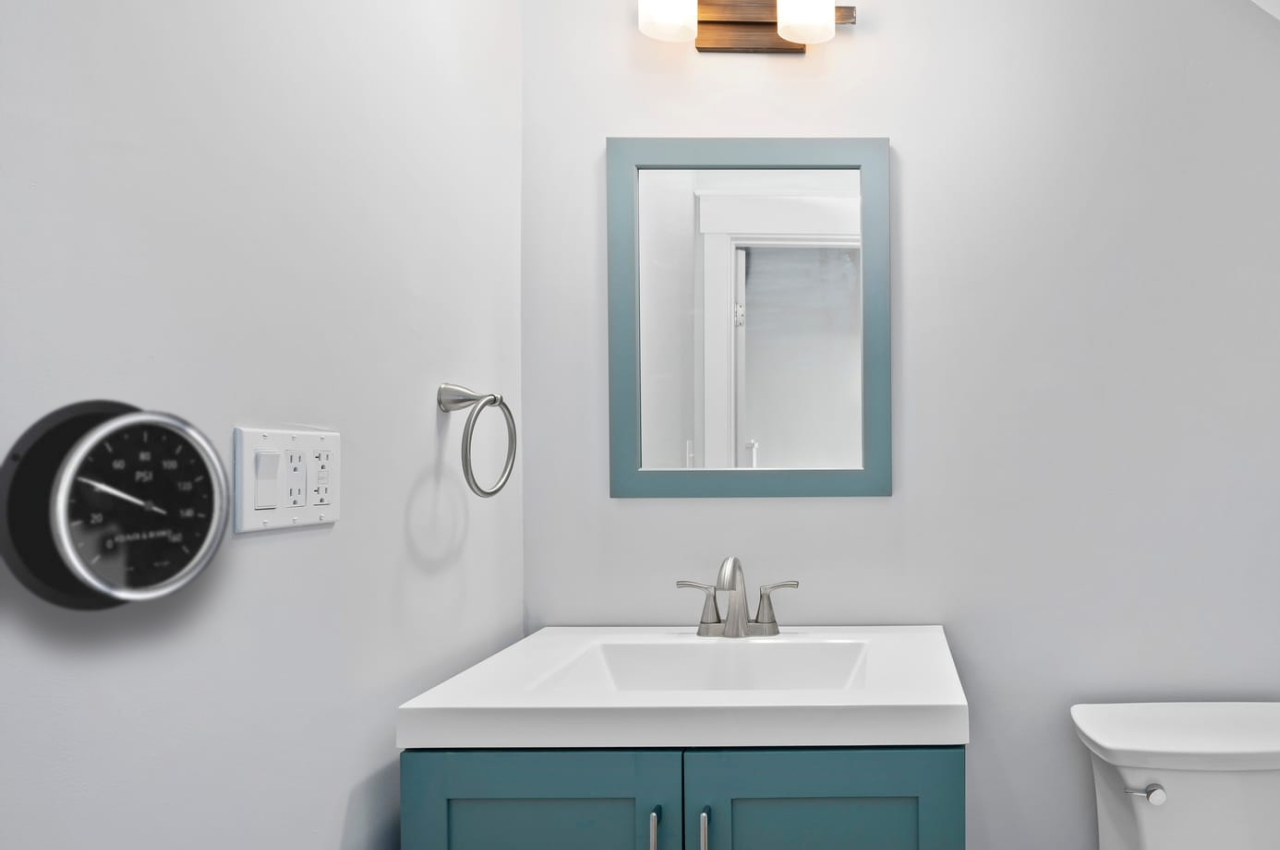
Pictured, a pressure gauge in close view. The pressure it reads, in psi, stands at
40 psi
